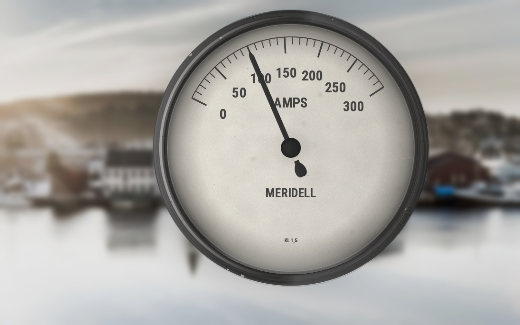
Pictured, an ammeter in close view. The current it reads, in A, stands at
100 A
